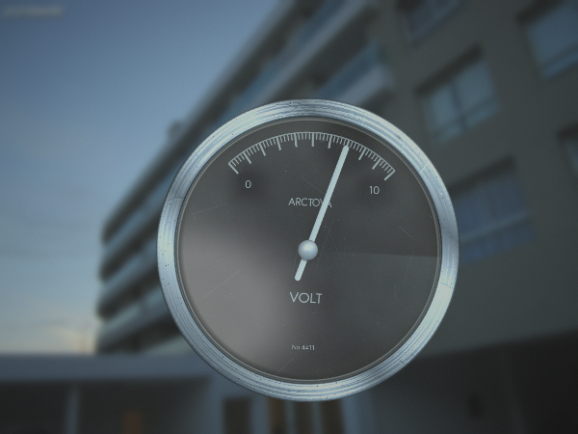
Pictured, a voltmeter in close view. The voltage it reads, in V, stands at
7 V
